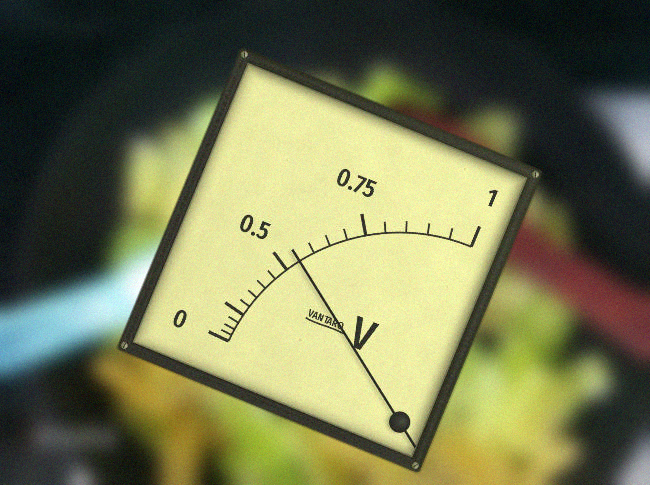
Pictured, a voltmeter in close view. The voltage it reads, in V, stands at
0.55 V
